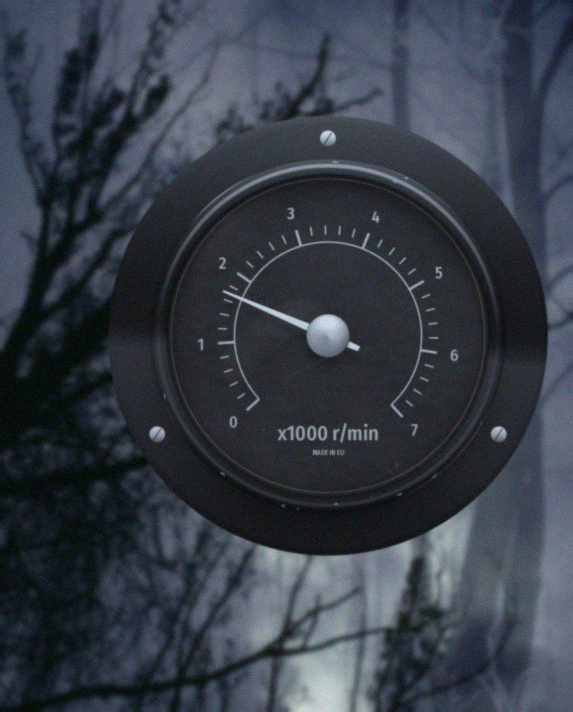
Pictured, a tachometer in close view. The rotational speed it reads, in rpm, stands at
1700 rpm
